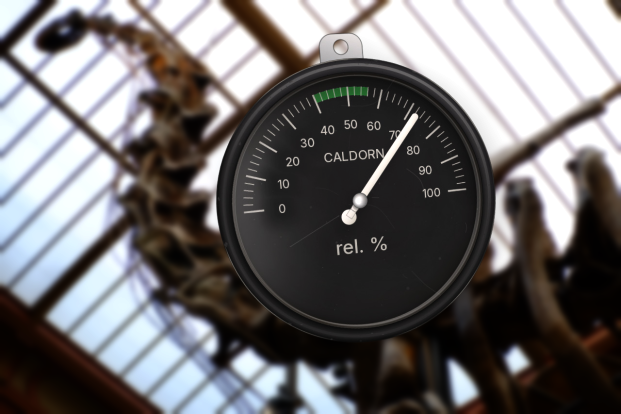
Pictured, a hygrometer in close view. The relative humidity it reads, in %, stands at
72 %
